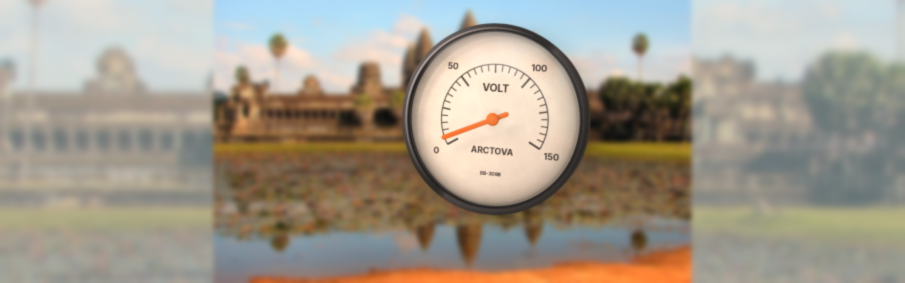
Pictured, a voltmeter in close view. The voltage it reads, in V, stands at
5 V
